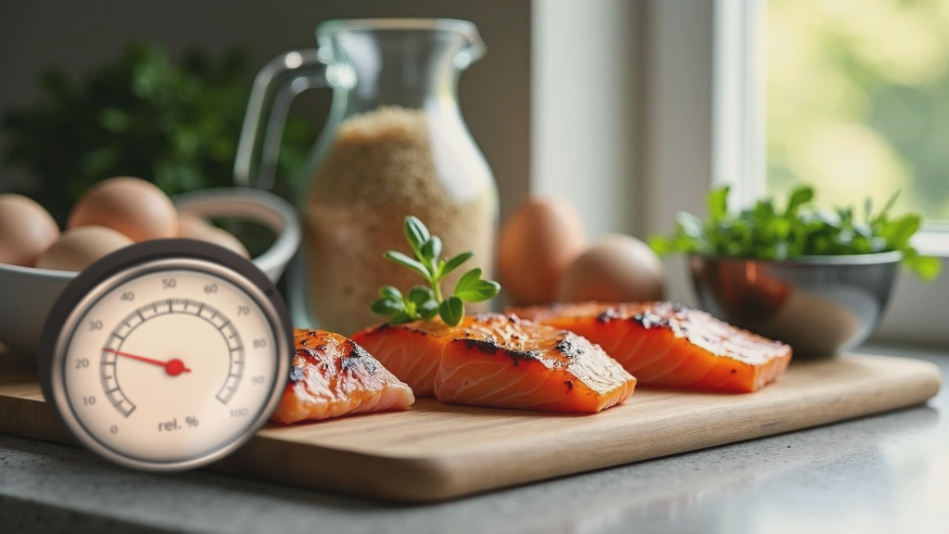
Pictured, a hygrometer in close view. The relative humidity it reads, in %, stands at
25 %
